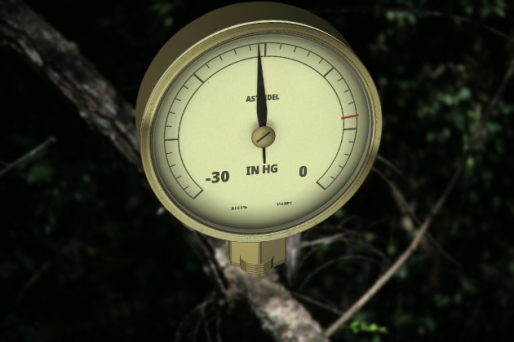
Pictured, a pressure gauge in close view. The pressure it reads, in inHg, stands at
-15.5 inHg
